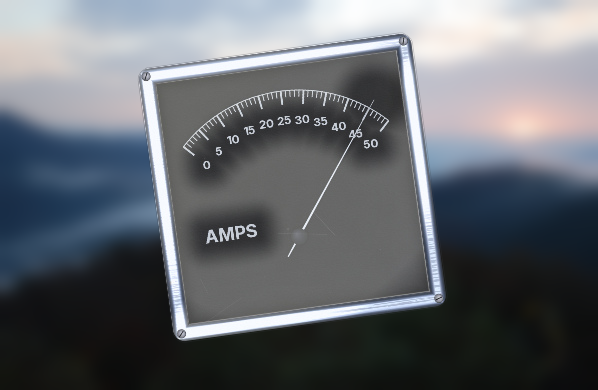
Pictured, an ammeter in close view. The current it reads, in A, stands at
45 A
